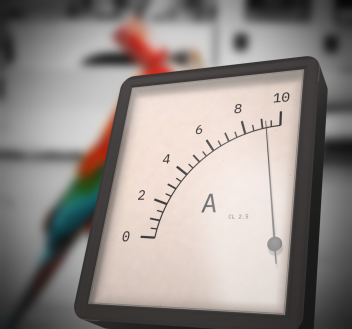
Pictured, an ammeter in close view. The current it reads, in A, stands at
9.25 A
